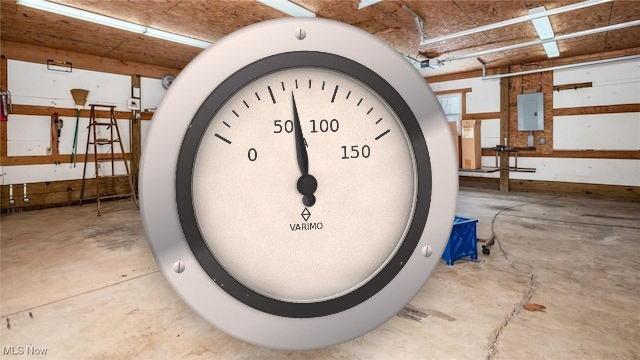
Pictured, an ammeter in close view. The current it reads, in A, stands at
65 A
